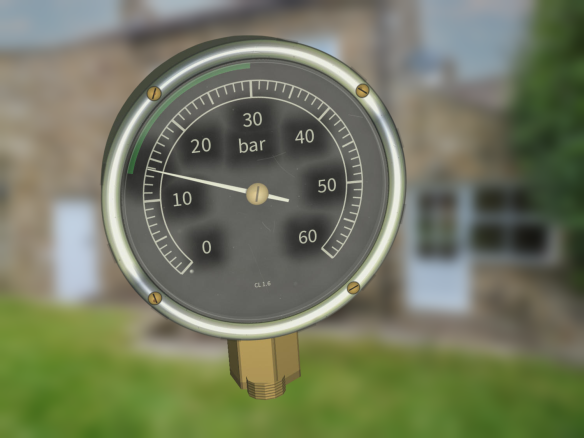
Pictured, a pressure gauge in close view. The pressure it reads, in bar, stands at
14 bar
